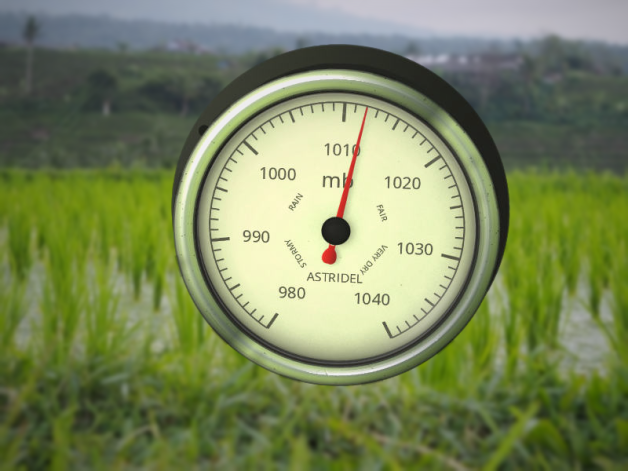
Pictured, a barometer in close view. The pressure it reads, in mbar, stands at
1012 mbar
